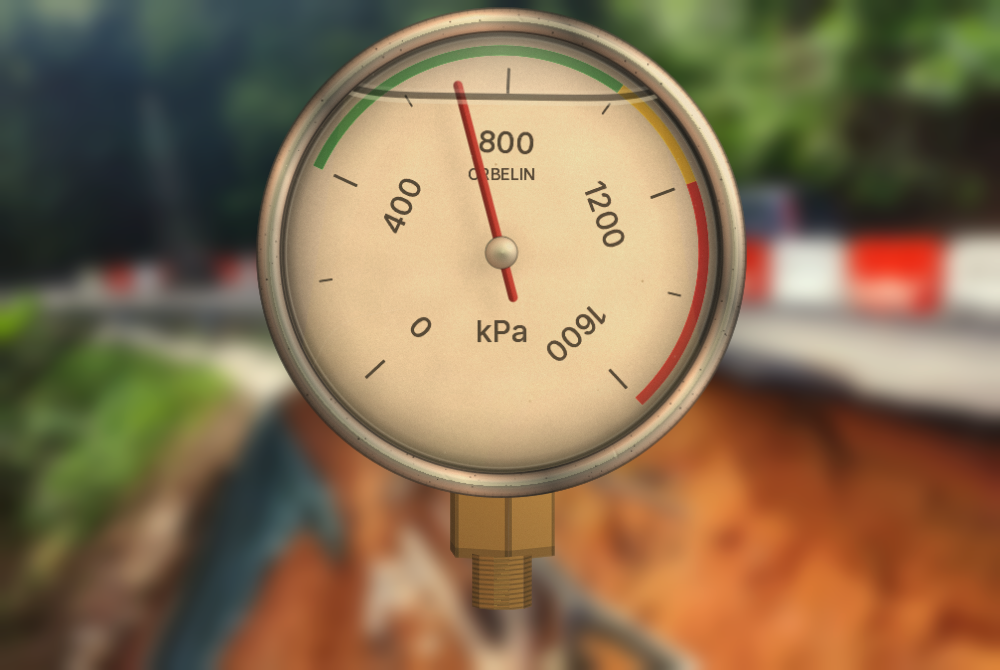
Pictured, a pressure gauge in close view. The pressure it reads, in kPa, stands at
700 kPa
